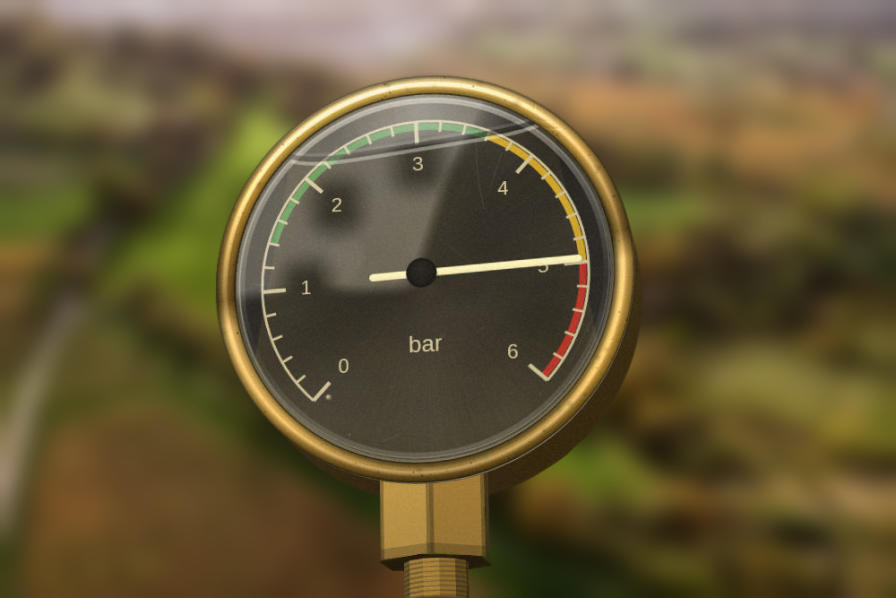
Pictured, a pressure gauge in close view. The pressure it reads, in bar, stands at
5 bar
